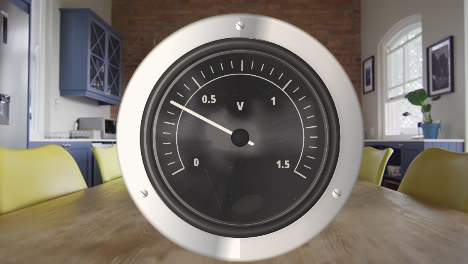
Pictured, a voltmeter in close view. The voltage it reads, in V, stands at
0.35 V
